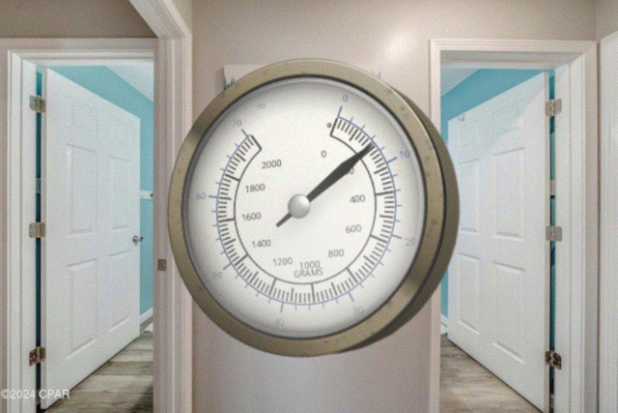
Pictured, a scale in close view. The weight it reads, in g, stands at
200 g
